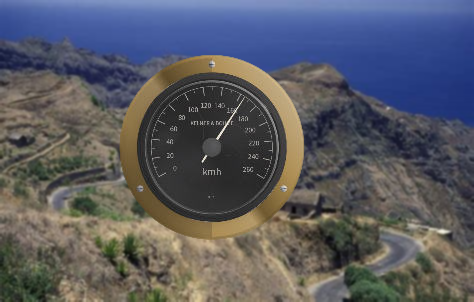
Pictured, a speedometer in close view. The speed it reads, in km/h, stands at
165 km/h
